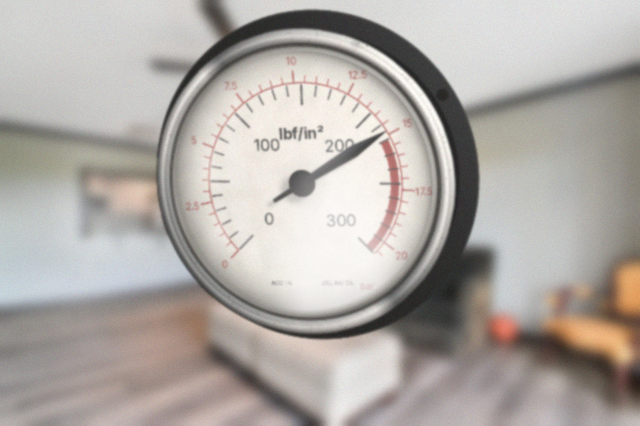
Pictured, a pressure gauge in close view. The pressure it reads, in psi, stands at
215 psi
